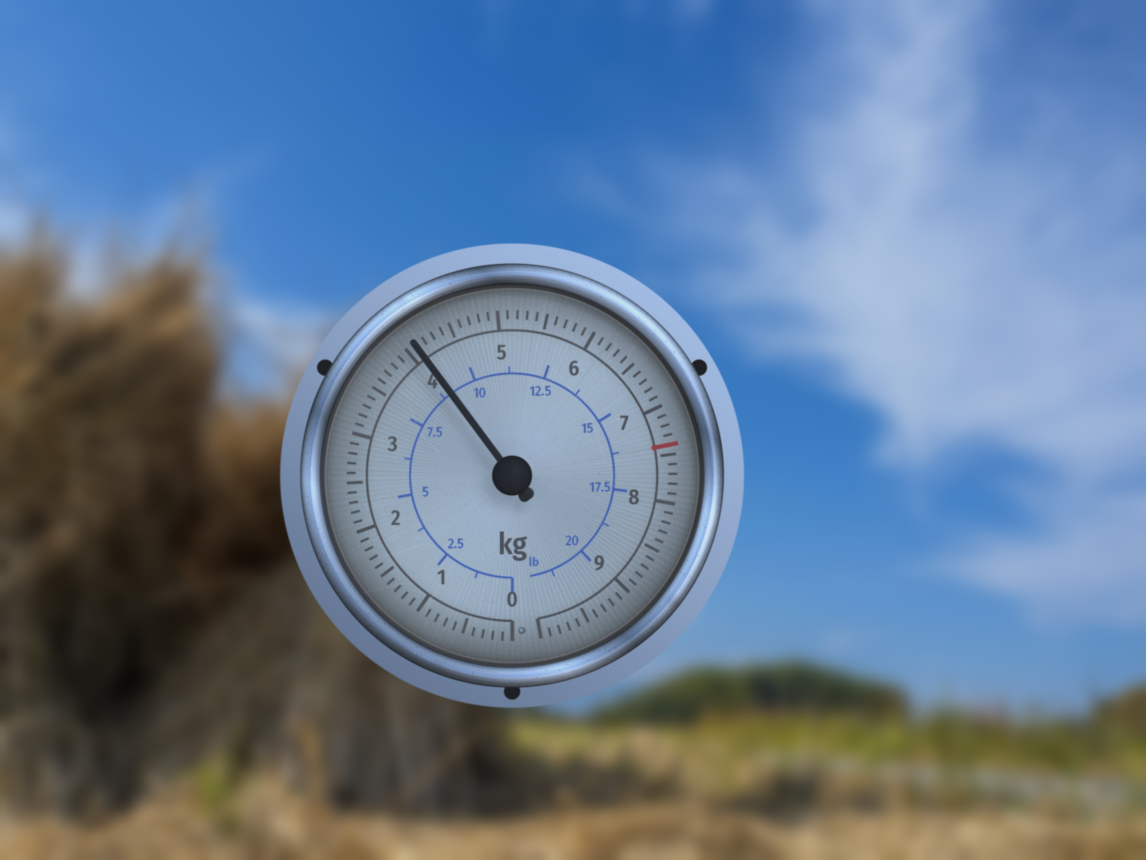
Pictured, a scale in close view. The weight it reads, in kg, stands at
4.1 kg
